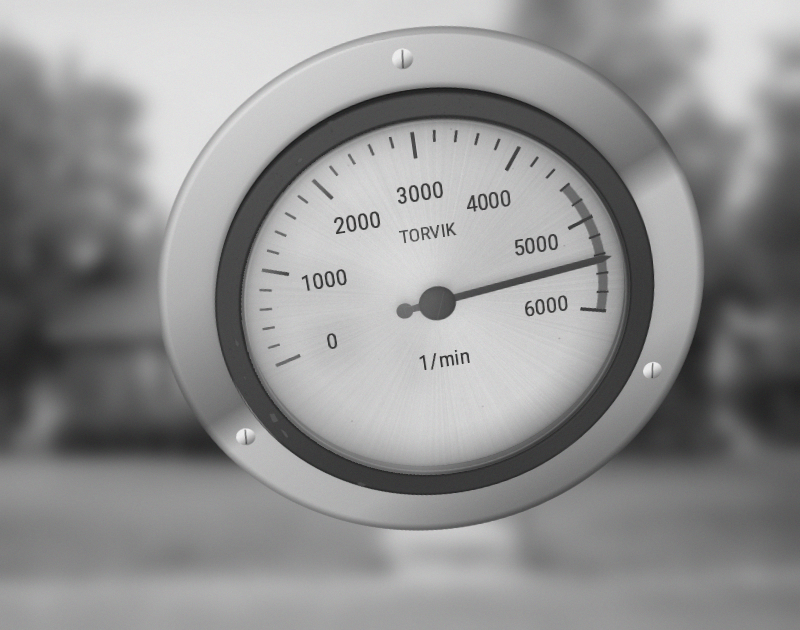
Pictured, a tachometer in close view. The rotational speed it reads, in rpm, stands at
5400 rpm
